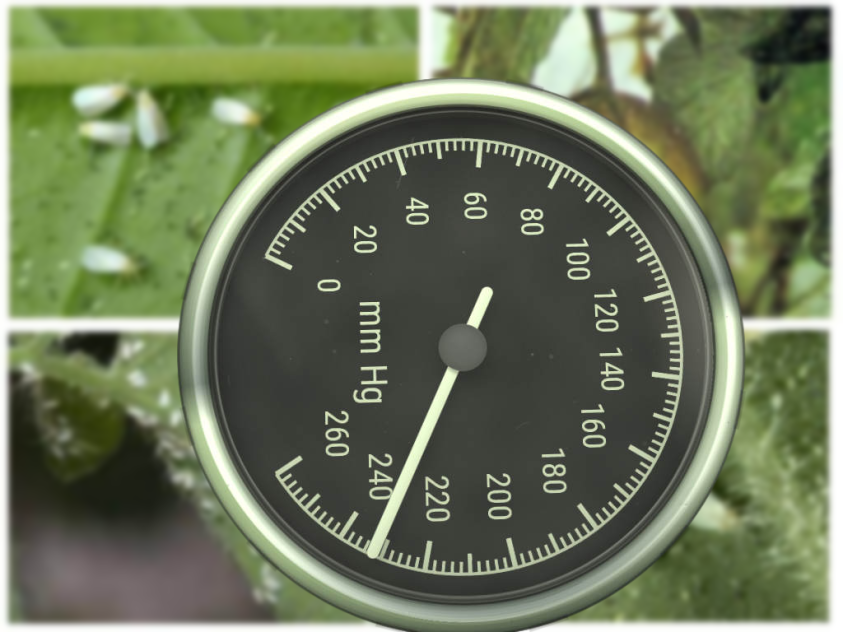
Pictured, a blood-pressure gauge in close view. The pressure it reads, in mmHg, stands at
232 mmHg
